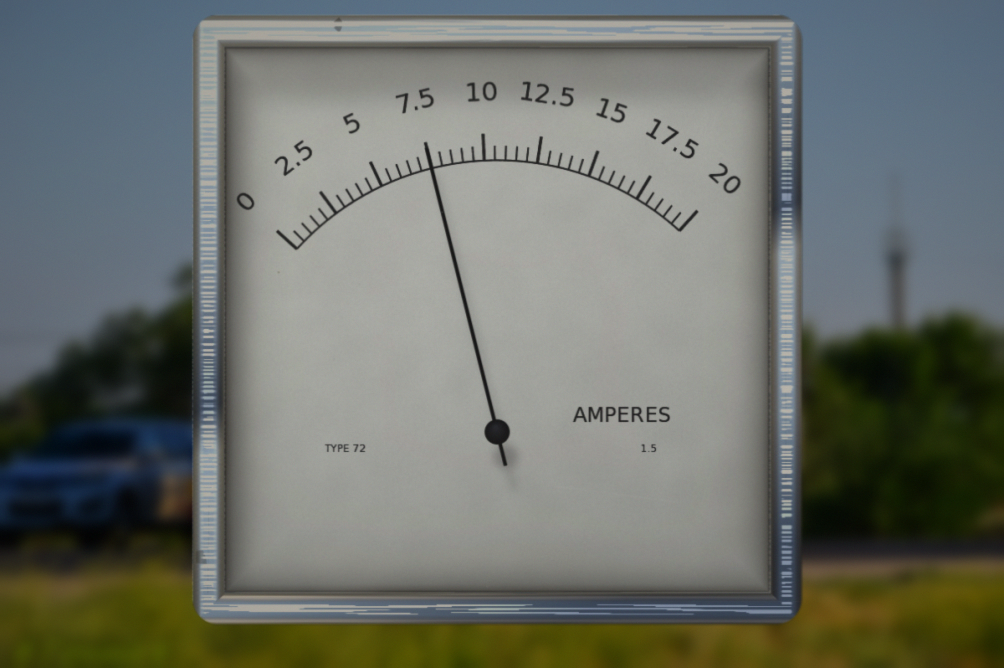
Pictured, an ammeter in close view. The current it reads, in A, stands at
7.5 A
